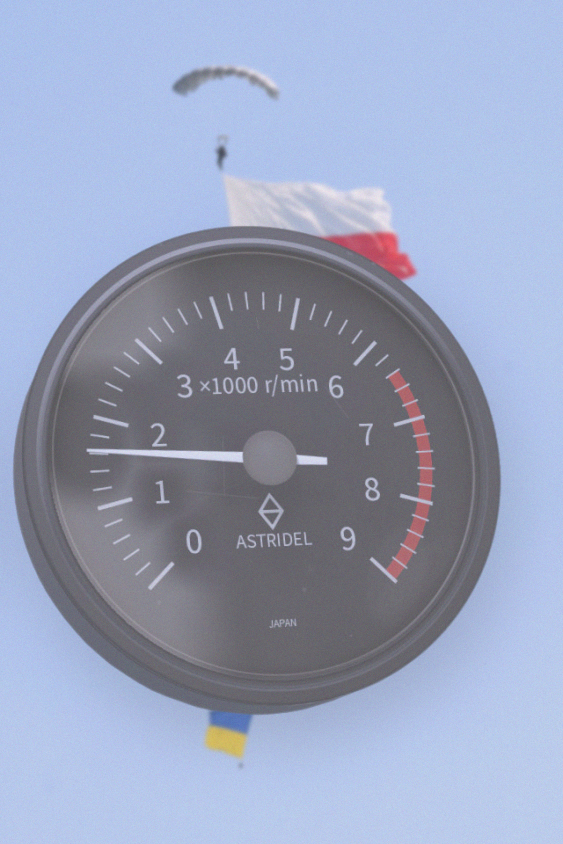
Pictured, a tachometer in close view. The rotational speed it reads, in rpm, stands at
1600 rpm
